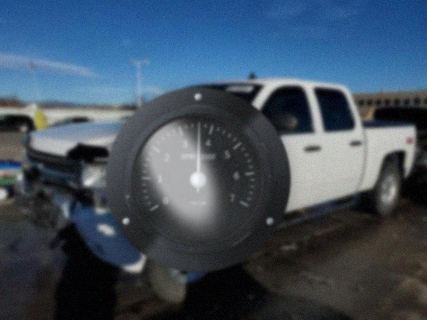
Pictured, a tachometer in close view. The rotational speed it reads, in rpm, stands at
3600 rpm
